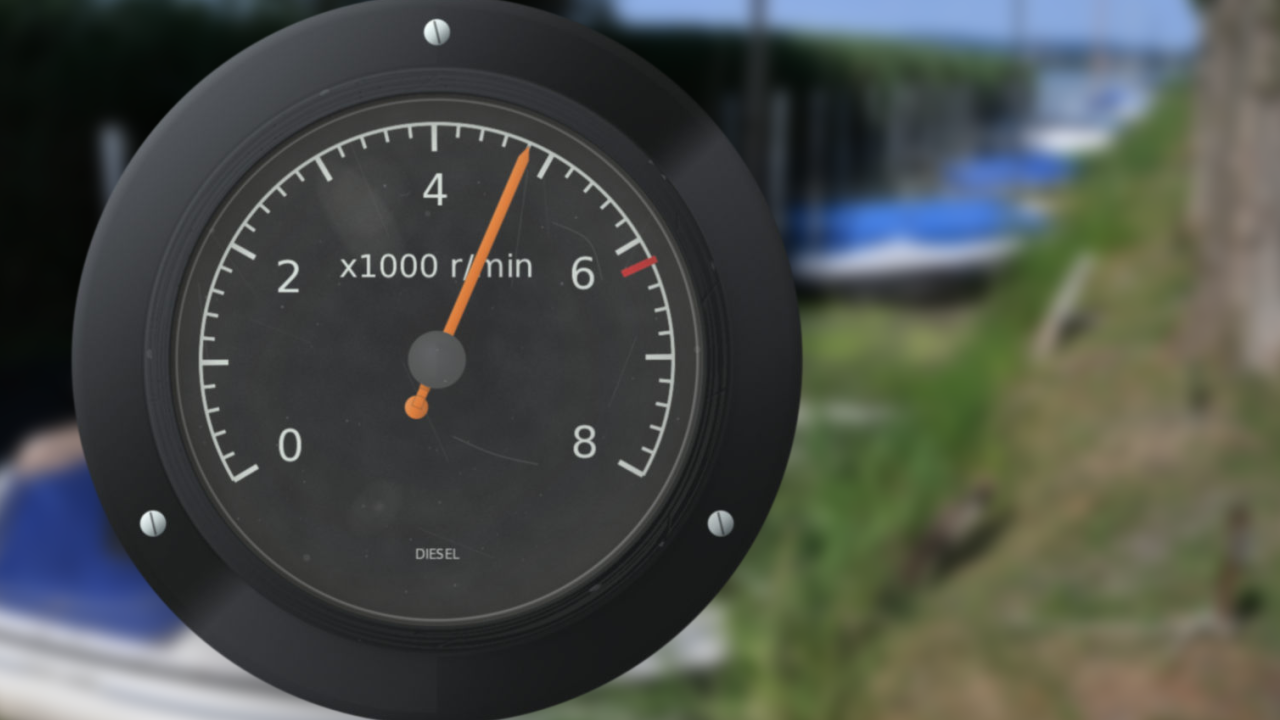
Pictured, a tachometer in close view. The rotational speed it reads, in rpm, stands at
4800 rpm
